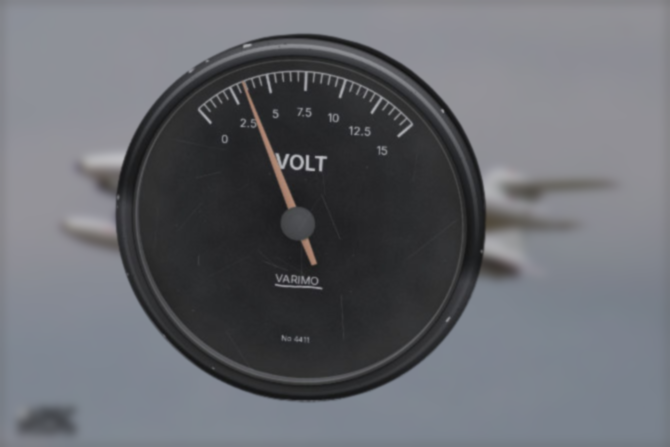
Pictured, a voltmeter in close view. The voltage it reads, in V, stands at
3.5 V
